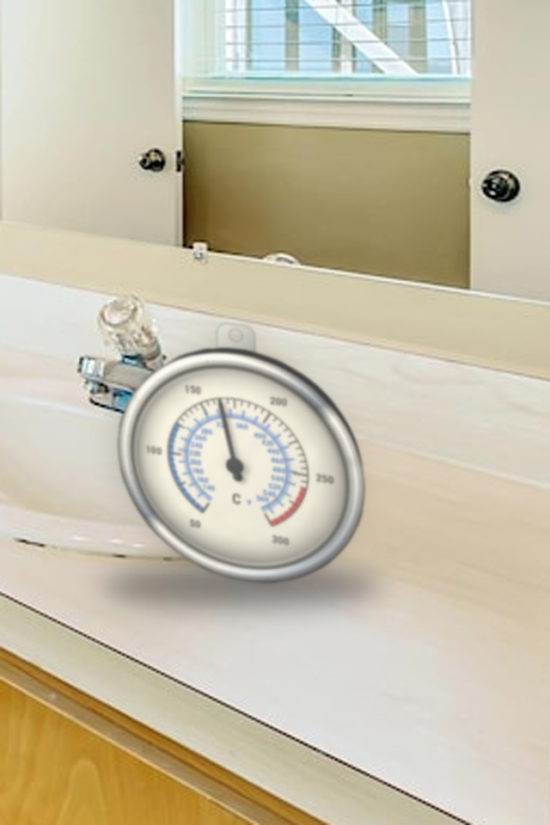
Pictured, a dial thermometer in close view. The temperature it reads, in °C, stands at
165 °C
